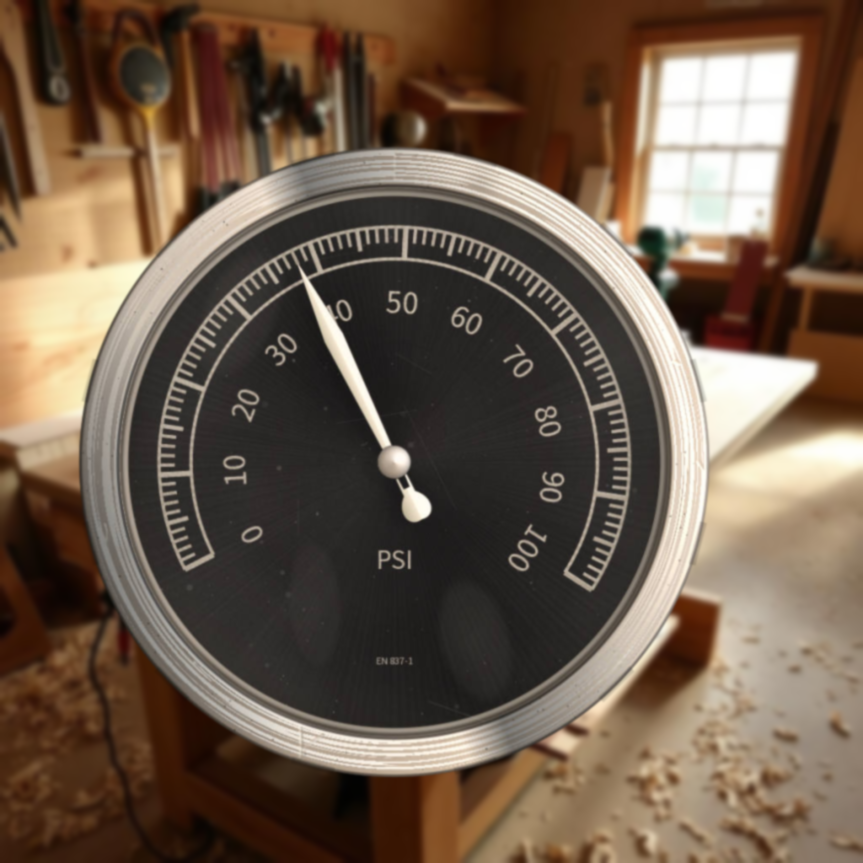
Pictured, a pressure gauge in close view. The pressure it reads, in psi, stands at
38 psi
